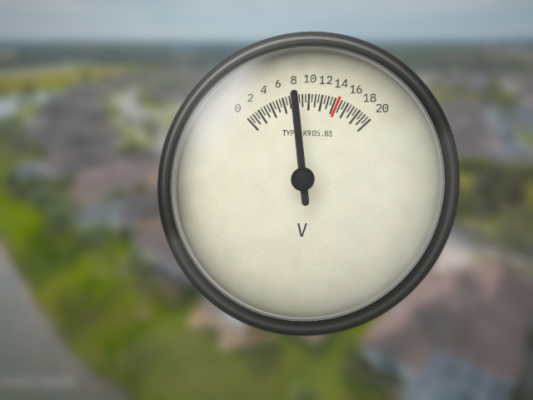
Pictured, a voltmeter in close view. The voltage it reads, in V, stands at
8 V
